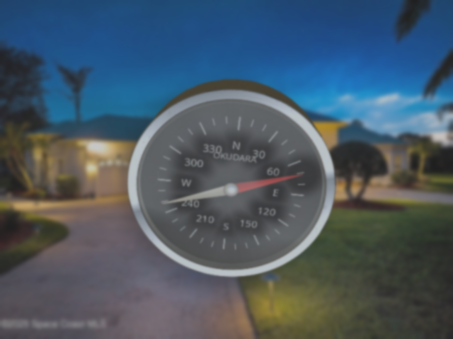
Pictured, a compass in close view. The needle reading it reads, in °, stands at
70 °
